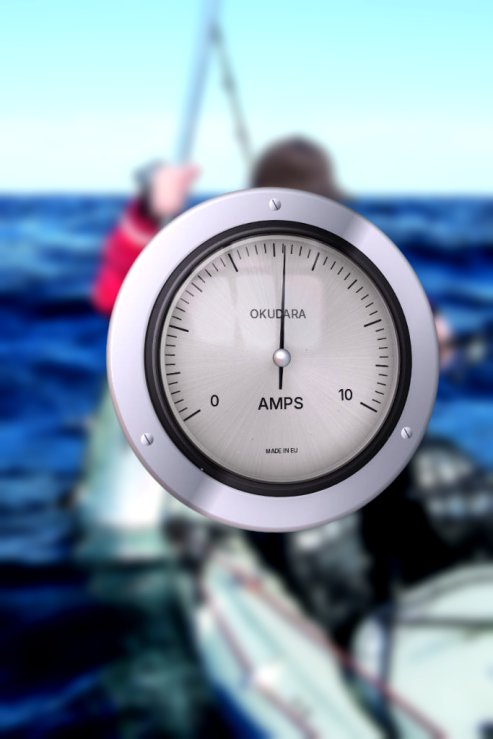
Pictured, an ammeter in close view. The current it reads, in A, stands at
5.2 A
